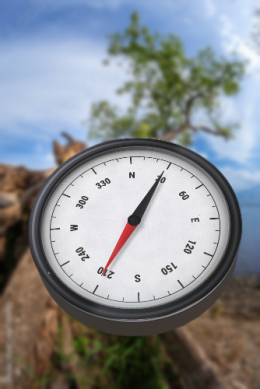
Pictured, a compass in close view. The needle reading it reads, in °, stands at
210 °
